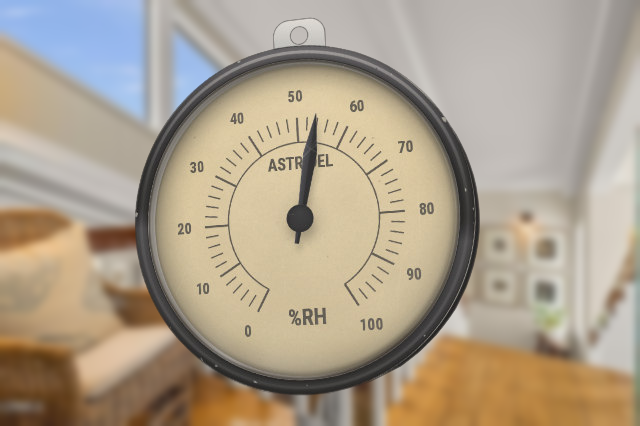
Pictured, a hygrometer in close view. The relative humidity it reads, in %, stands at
54 %
